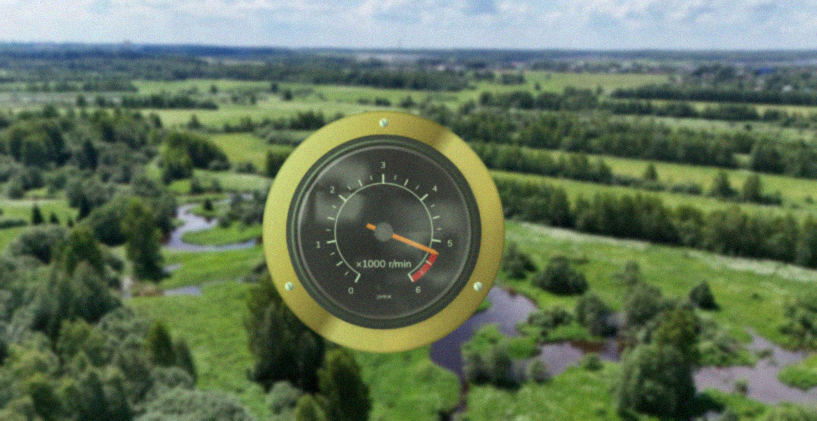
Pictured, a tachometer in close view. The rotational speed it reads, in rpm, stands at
5250 rpm
